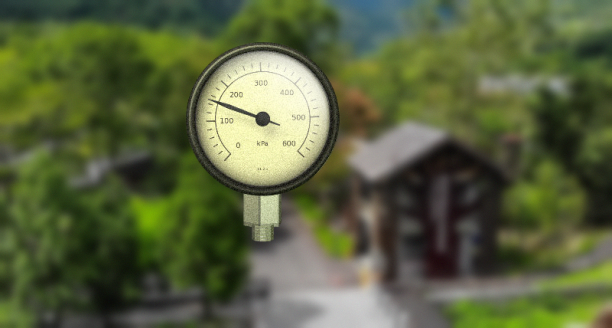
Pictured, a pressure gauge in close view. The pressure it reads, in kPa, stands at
150 kPa
